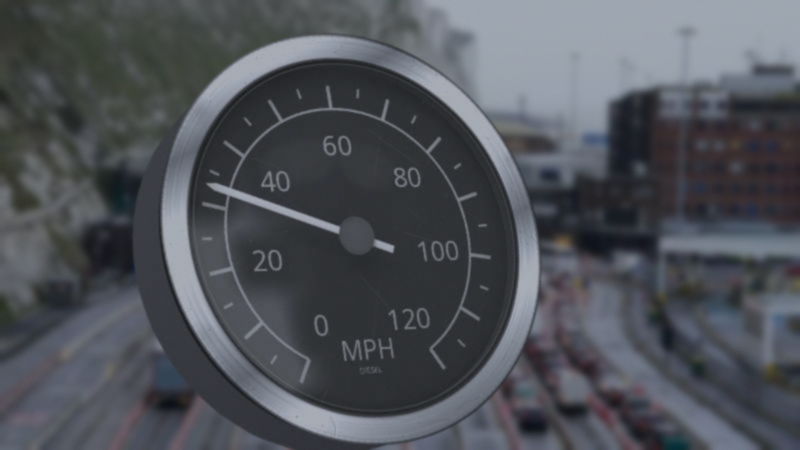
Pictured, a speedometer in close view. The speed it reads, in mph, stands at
32.5 mph
